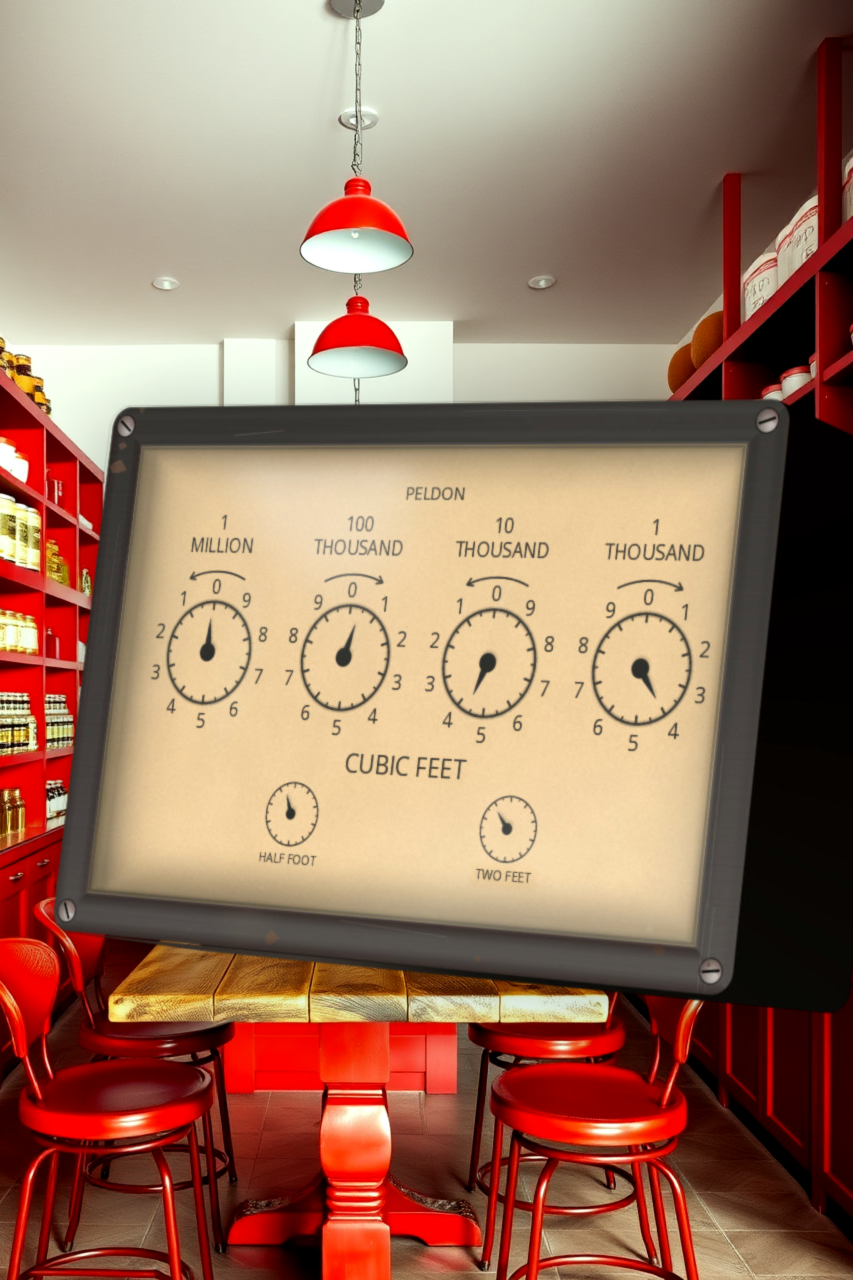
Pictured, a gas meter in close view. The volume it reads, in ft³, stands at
4400 ft³
